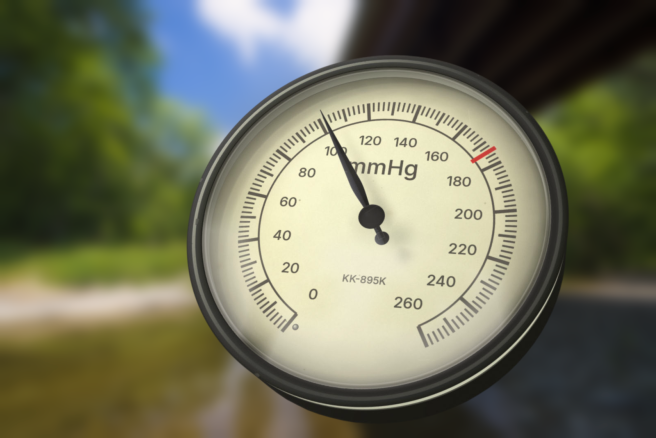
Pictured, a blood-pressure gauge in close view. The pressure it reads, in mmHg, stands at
102 mmHg
